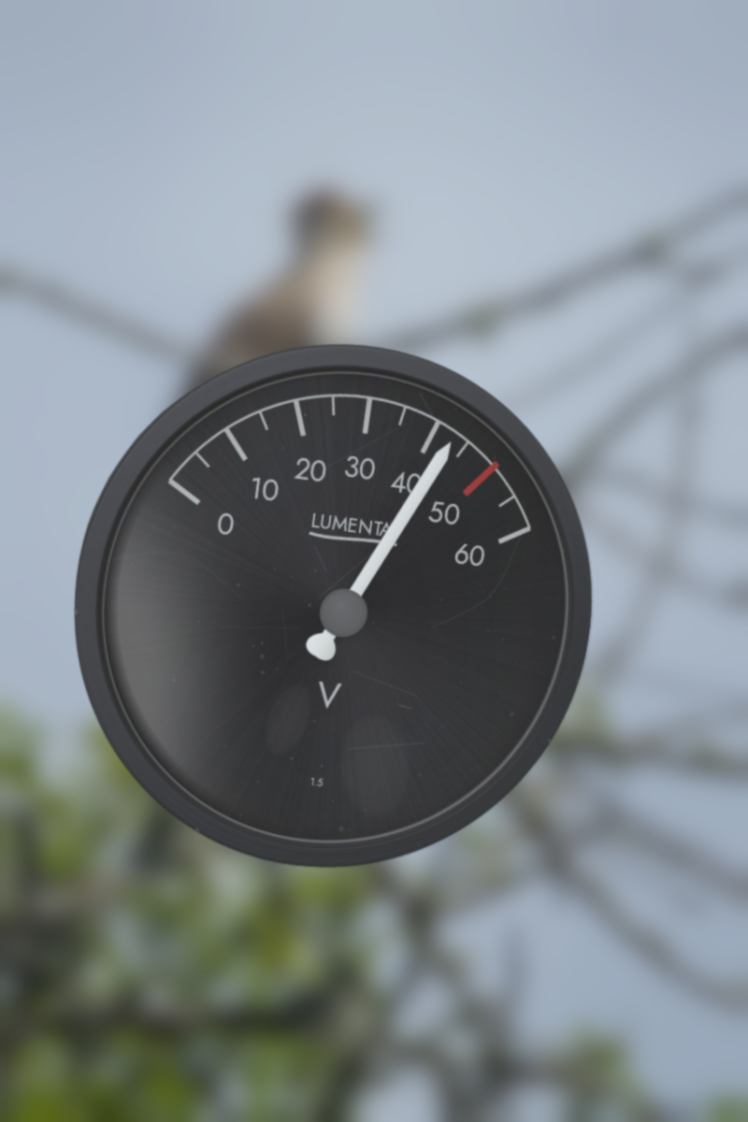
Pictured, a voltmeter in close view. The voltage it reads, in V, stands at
42.5 V
